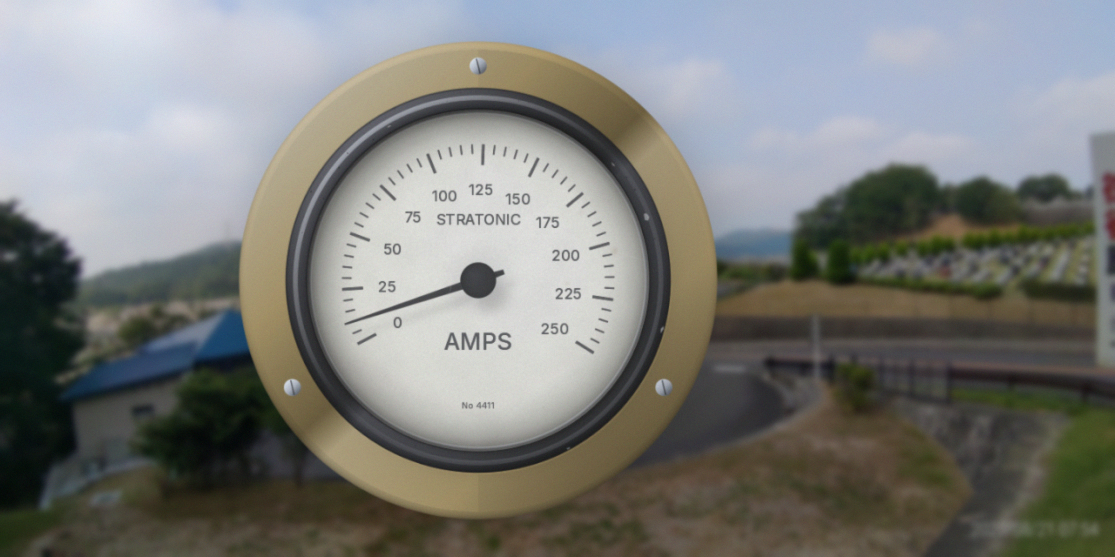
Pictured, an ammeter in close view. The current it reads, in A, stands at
10 A
